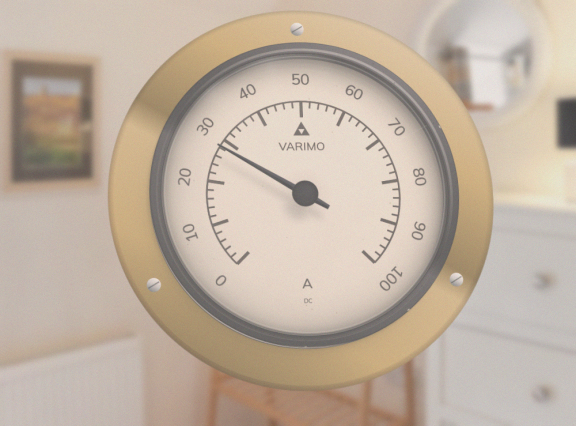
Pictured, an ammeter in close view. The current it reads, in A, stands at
28 A
